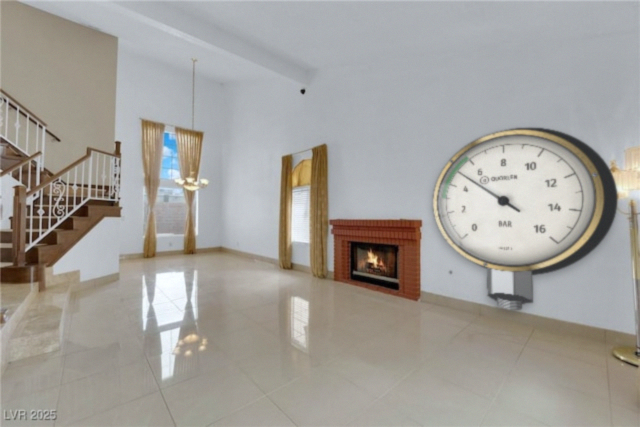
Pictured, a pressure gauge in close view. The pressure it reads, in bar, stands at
5 bar
